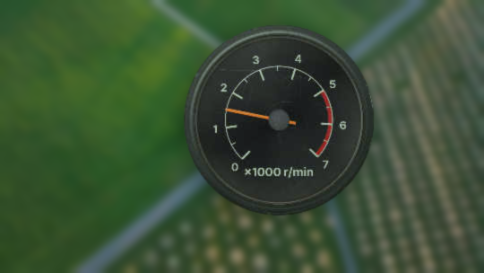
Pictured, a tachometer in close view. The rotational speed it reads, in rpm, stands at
1500 rpm
